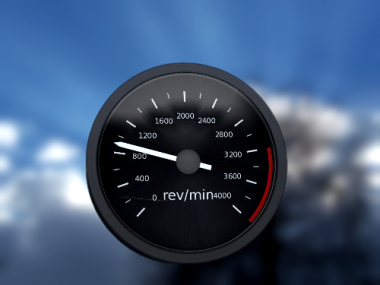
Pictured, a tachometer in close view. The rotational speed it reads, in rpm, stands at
900 rpm
